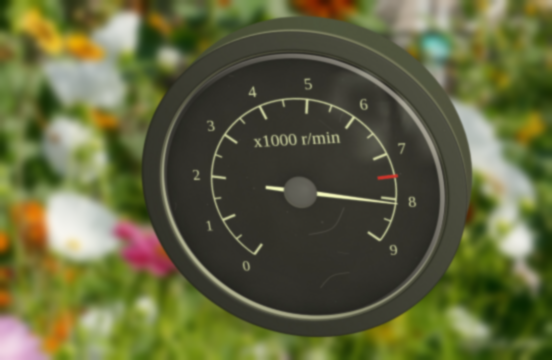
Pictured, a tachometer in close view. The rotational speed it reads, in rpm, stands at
8000 rpm
